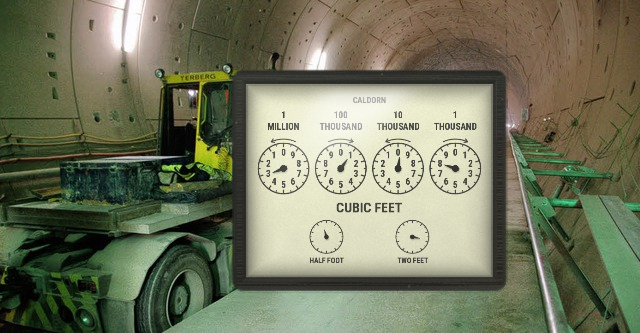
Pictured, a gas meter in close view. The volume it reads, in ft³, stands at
309800 ft³
